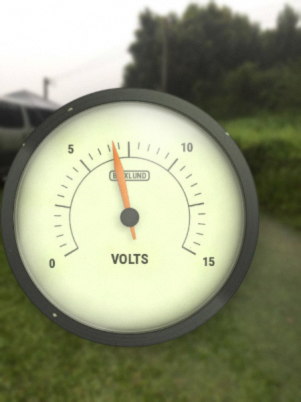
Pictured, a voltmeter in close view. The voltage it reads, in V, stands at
6.75 V
